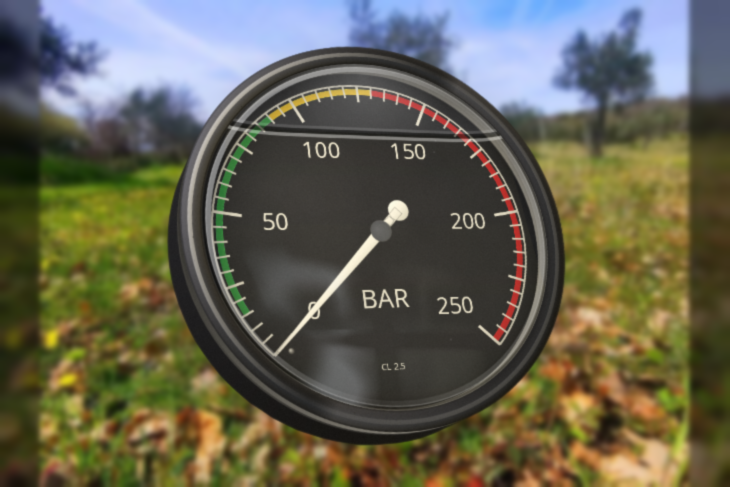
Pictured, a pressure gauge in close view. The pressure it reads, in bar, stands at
0 bar
